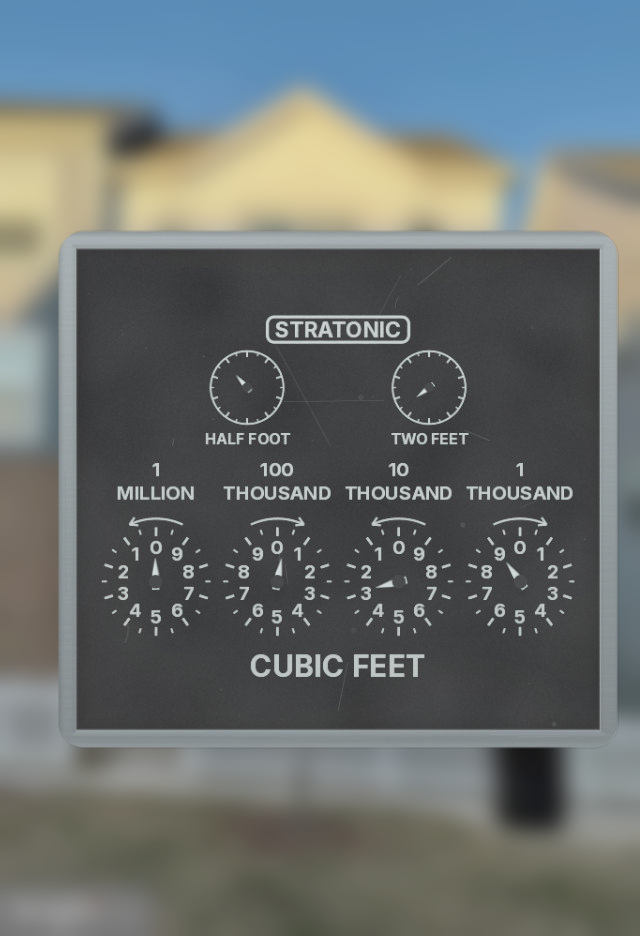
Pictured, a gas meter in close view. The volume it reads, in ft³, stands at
2900 ft³
